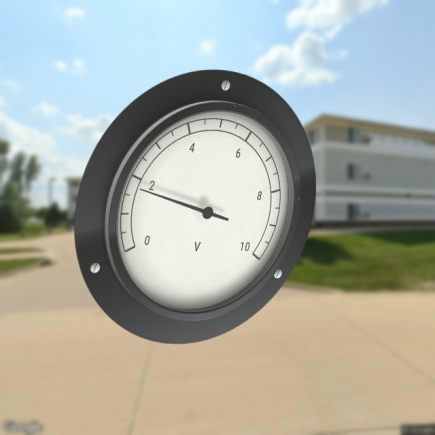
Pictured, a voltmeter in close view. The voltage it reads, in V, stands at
1.75 V
